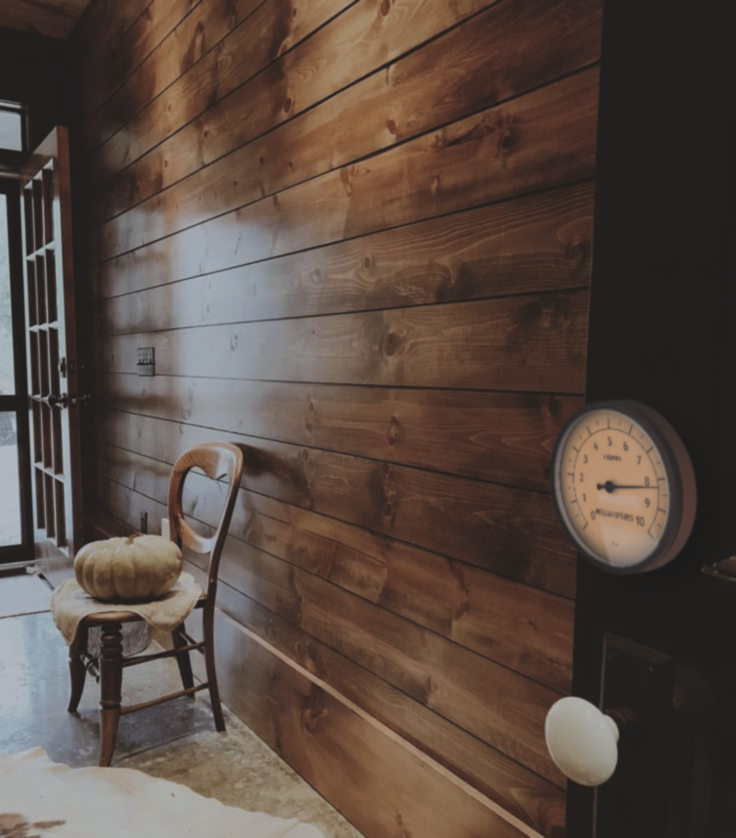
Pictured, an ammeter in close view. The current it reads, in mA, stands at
8.25 mA
